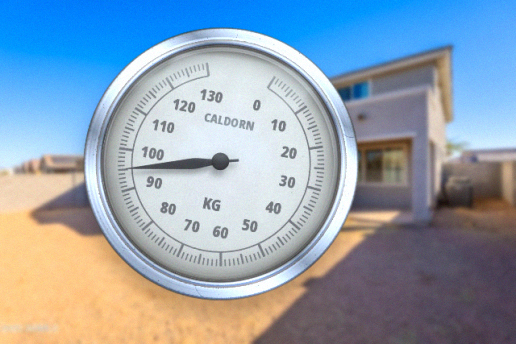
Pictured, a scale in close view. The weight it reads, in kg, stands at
95 kg
